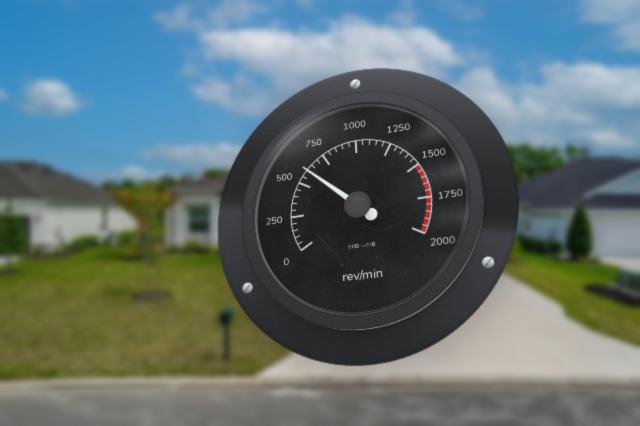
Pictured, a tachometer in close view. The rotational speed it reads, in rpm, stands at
600 rpm
